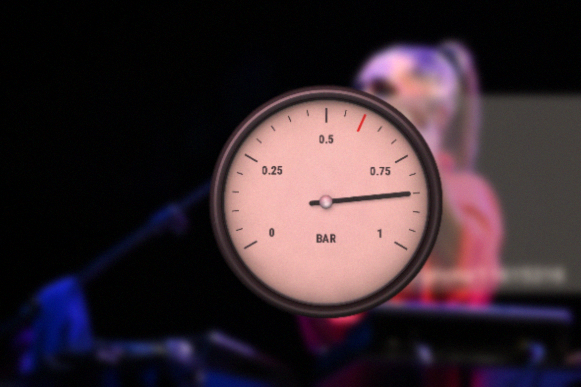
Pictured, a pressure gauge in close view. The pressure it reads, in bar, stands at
0.85 bar
